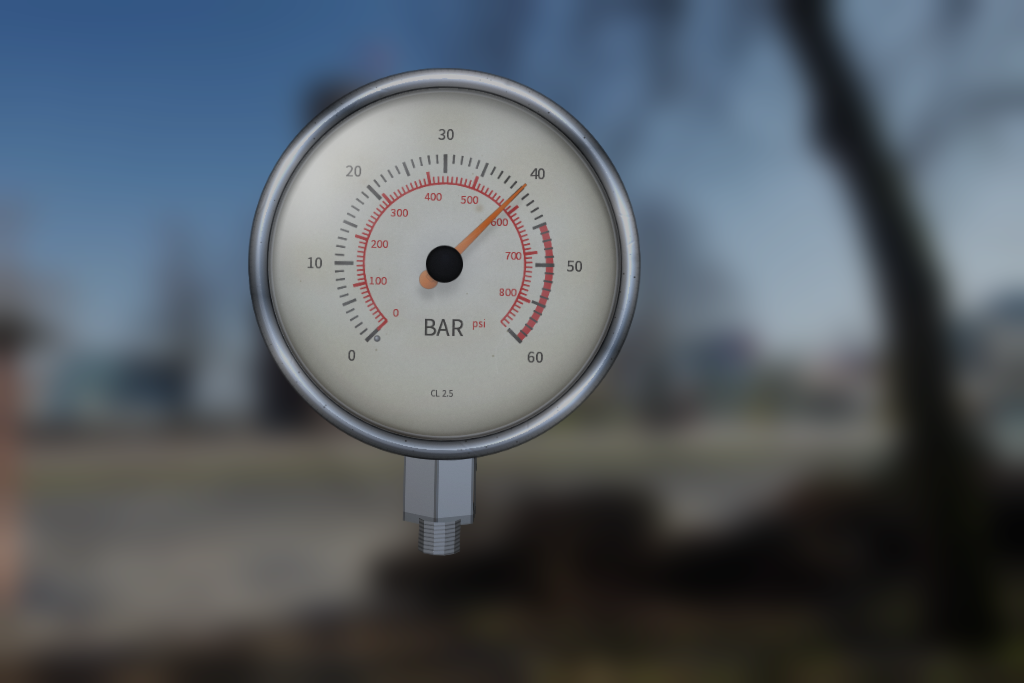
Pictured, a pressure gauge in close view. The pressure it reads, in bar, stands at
40 bar
